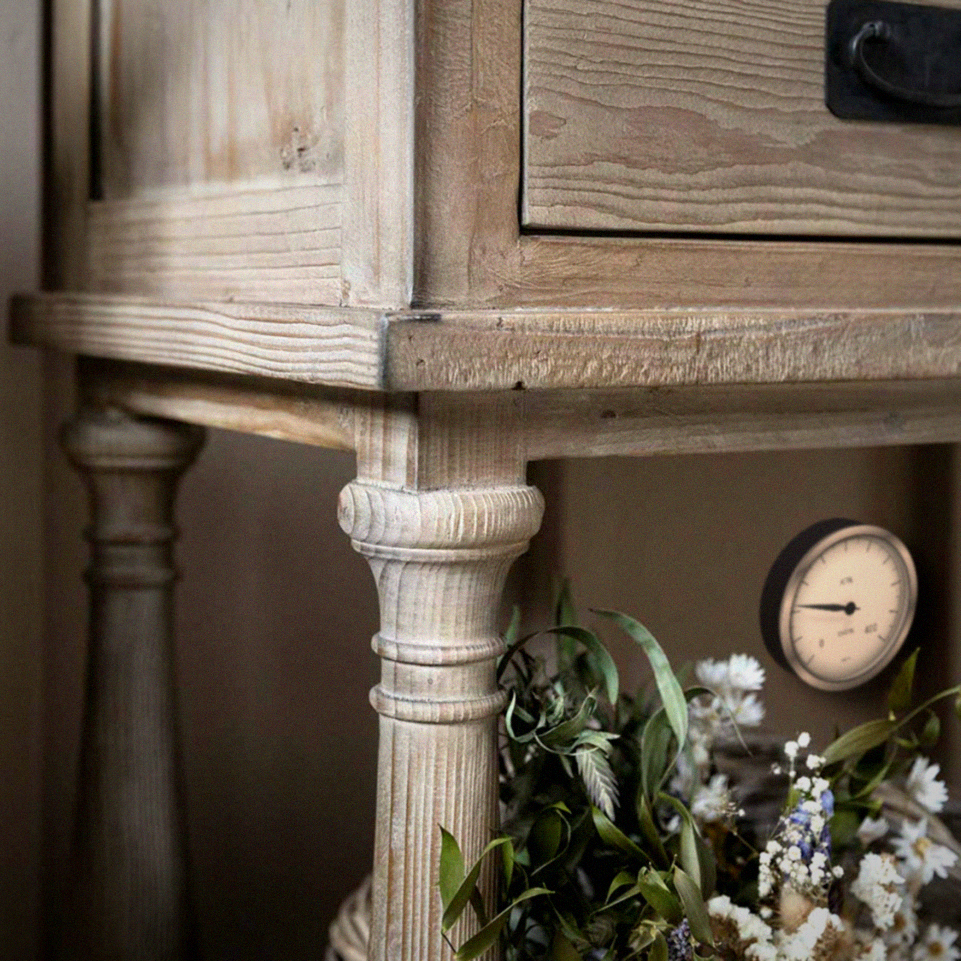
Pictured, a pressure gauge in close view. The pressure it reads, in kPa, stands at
90 kPa
